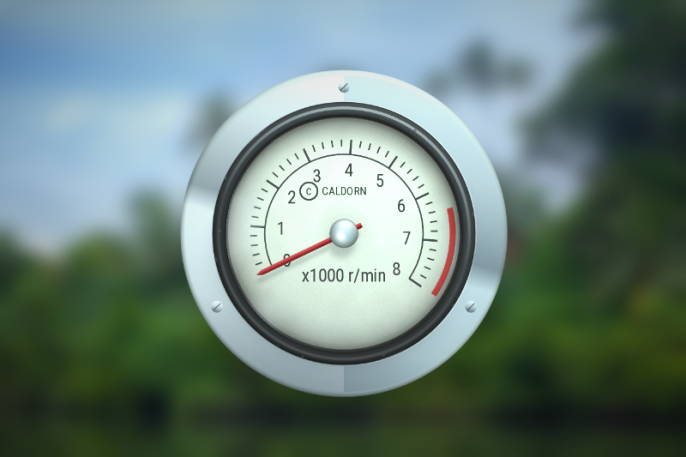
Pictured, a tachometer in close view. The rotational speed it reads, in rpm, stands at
0 rpm
